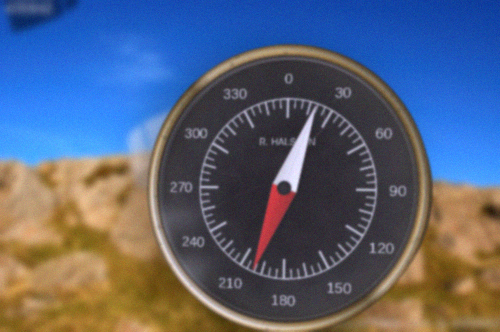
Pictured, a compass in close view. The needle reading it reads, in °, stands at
200 °
